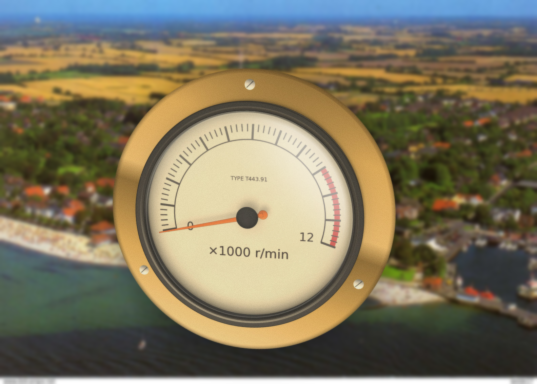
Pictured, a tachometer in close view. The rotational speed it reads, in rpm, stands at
0 rpm
